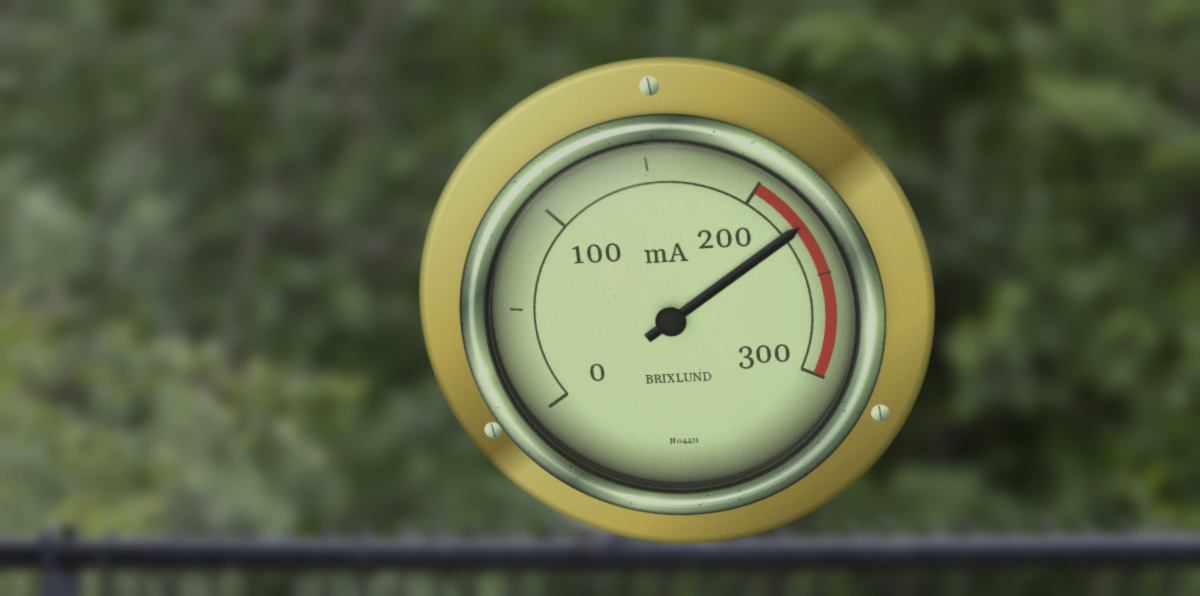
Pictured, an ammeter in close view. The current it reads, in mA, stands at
225 mA
